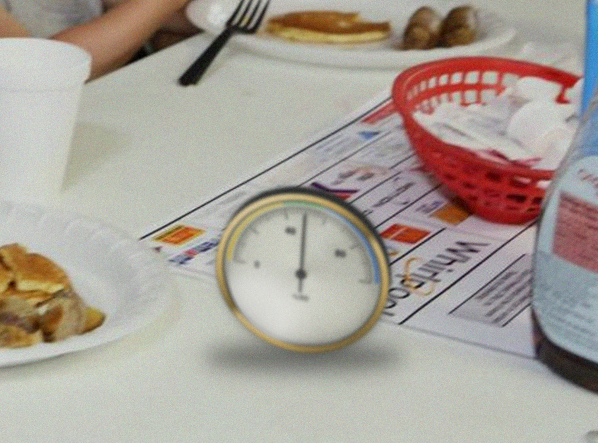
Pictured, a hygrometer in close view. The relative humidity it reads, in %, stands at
50 %
